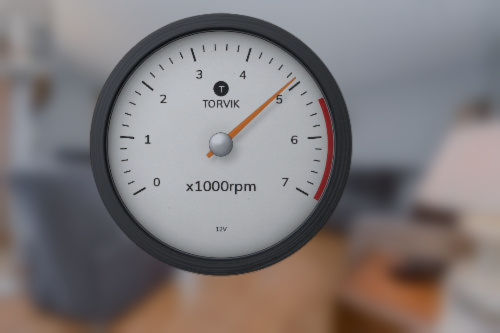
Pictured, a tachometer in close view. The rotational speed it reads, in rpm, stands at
4900 rpm
